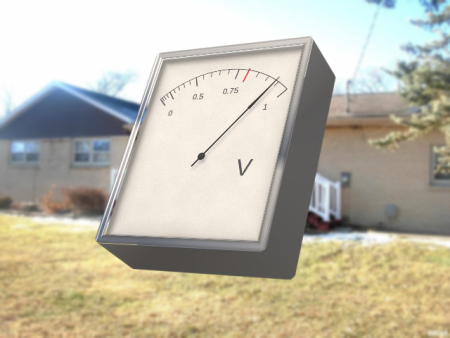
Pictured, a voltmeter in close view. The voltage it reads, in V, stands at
0.95 V
